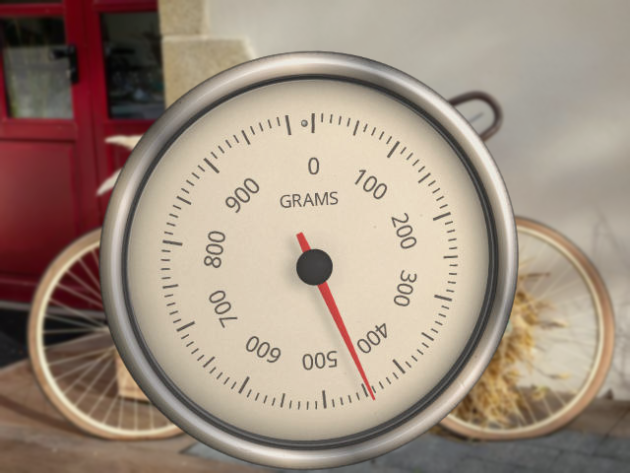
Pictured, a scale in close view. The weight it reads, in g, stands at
445 g
